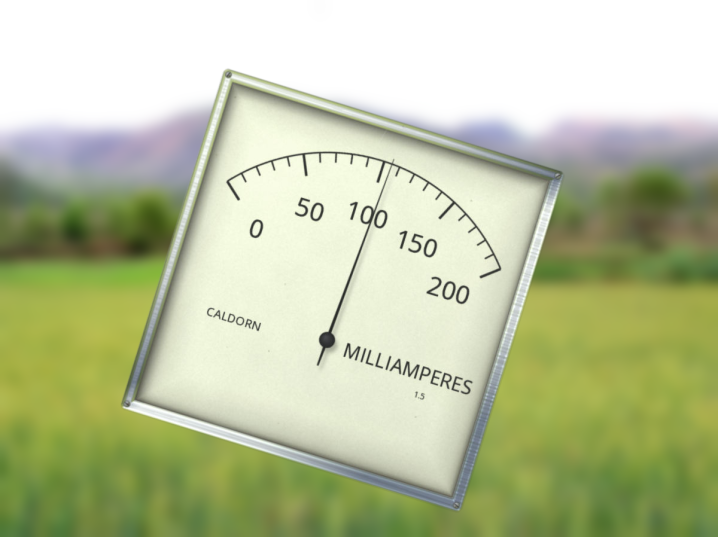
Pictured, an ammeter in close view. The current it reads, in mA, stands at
105 mA
